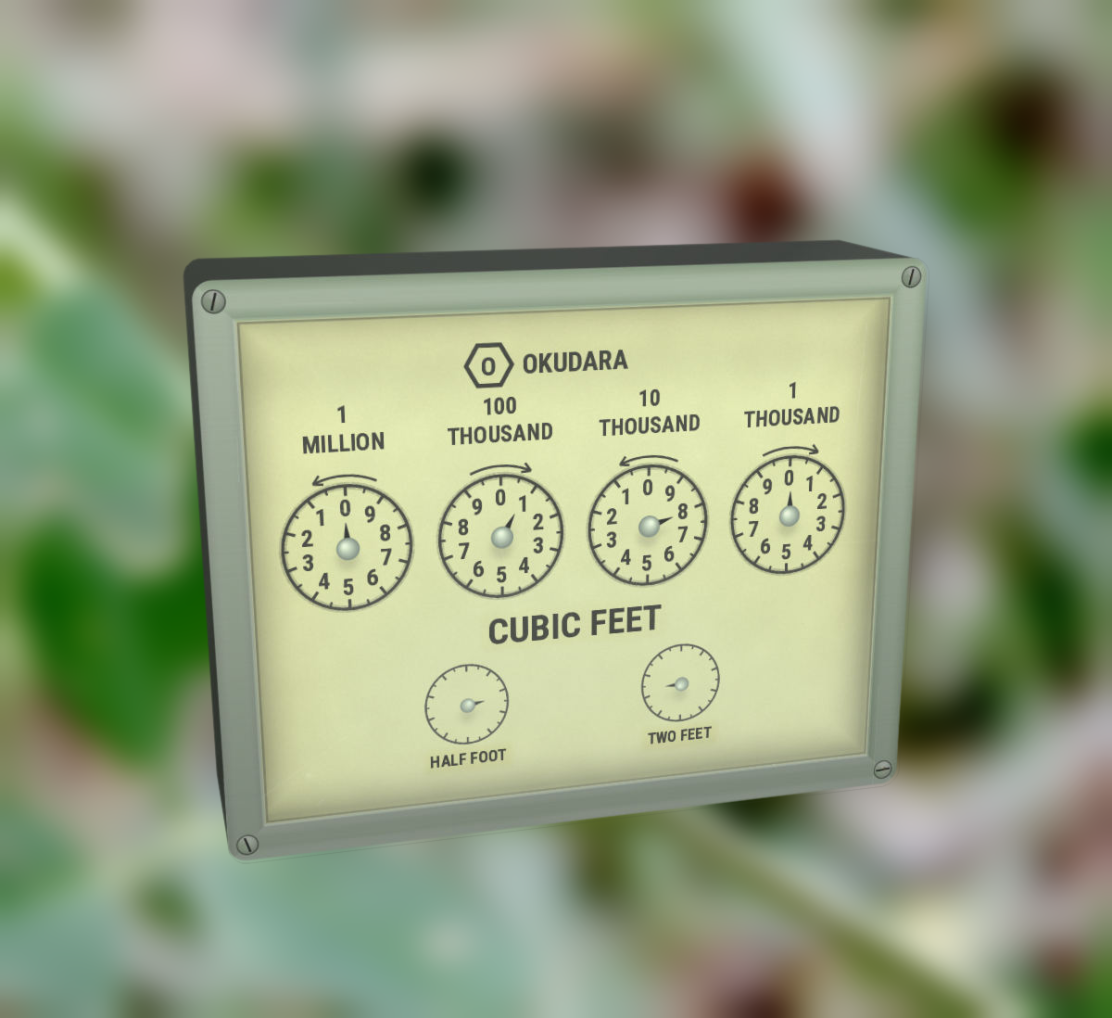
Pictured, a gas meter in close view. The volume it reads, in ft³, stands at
8000 ft³
